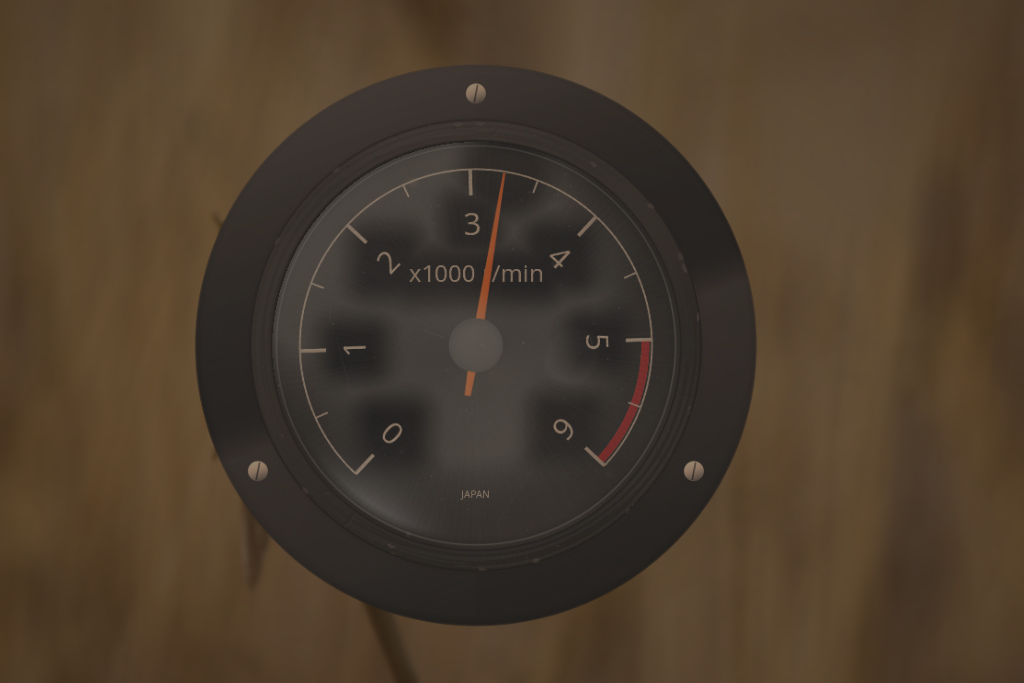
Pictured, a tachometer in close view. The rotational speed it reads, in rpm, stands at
3250 rpm
